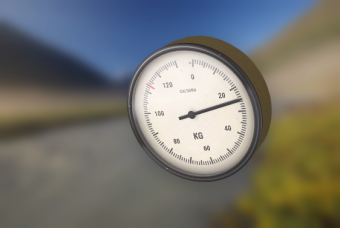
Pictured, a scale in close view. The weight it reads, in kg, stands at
25 kg
